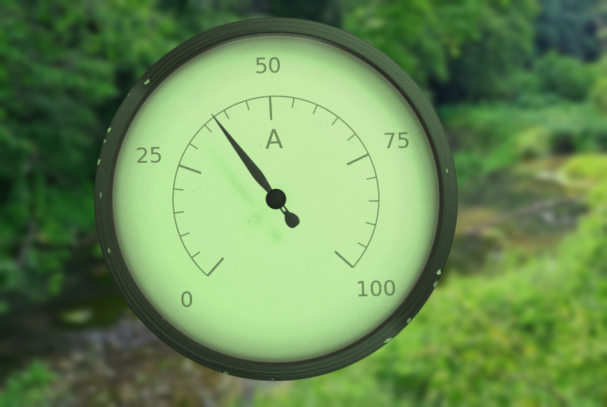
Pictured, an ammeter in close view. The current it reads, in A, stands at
37.5 A
